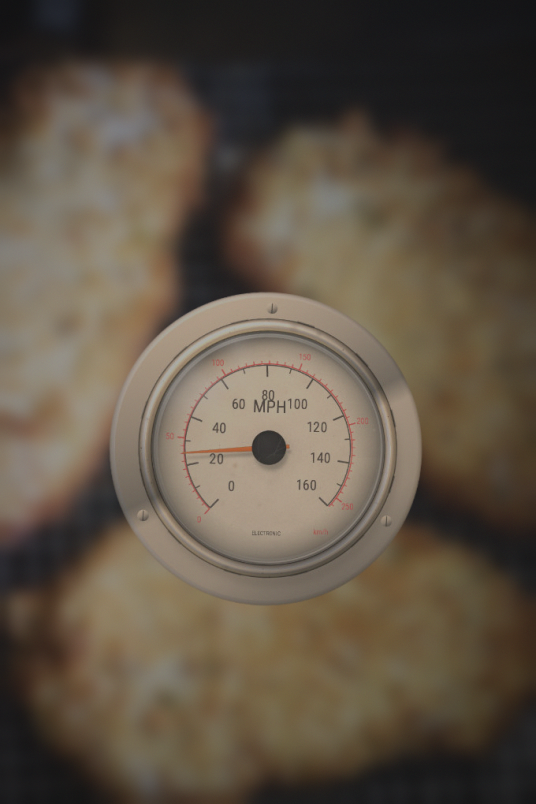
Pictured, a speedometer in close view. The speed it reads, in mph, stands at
25 mph
